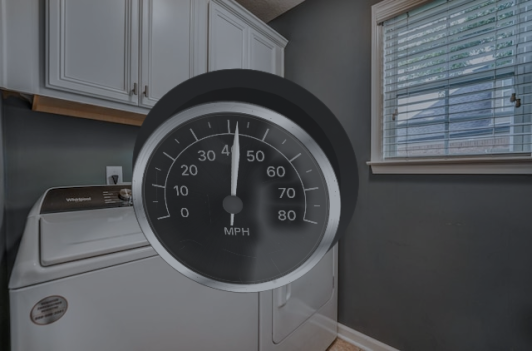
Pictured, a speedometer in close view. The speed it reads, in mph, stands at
42.5 mph
